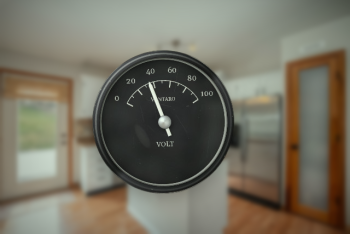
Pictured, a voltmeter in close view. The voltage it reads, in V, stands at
35 V
